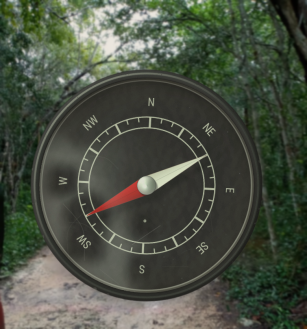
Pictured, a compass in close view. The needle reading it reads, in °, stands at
240 °
